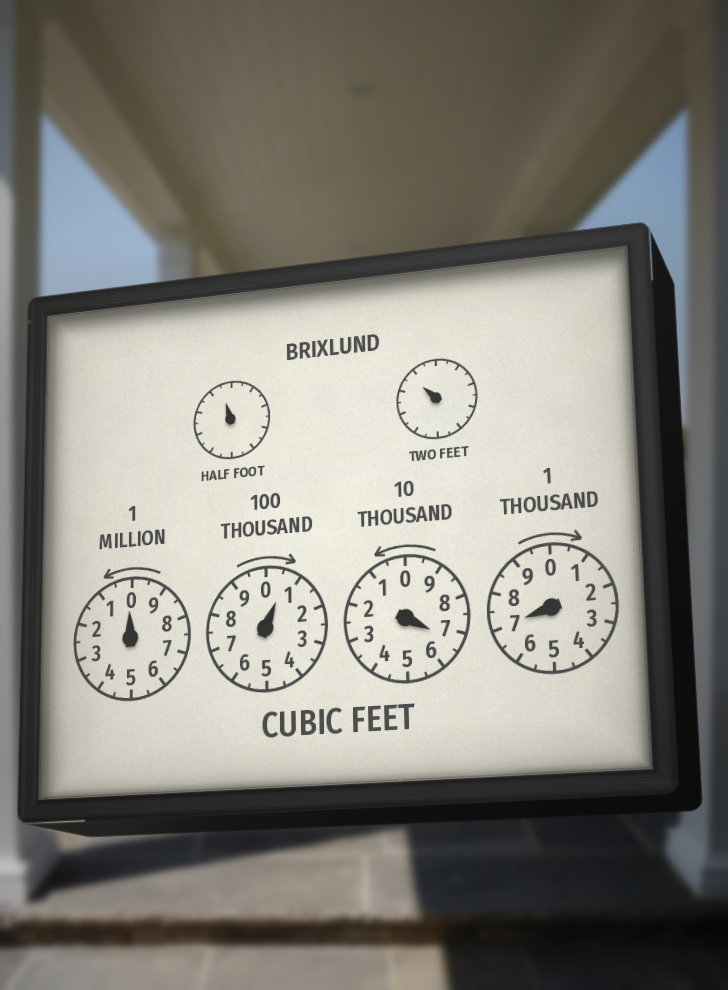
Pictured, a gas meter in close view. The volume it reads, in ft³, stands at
6700 ft³
